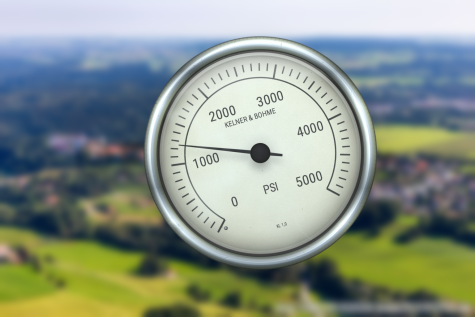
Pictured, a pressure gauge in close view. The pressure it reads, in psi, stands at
1250 psi
